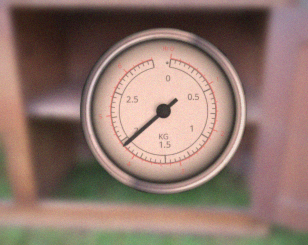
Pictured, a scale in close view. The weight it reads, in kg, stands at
1.95 kg
